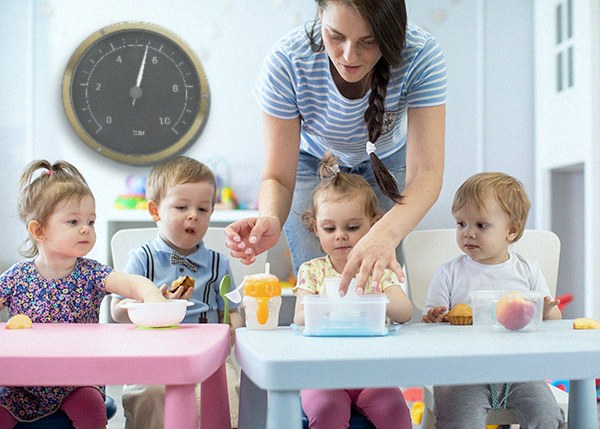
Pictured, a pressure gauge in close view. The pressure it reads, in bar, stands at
5.5 bar
